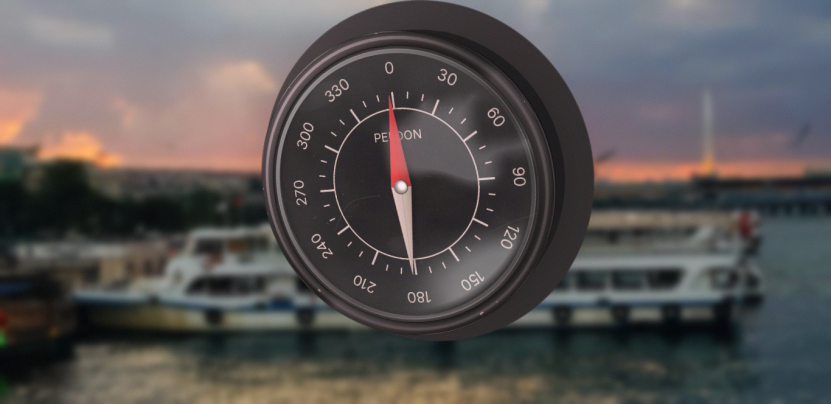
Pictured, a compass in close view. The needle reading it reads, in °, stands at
0 °
